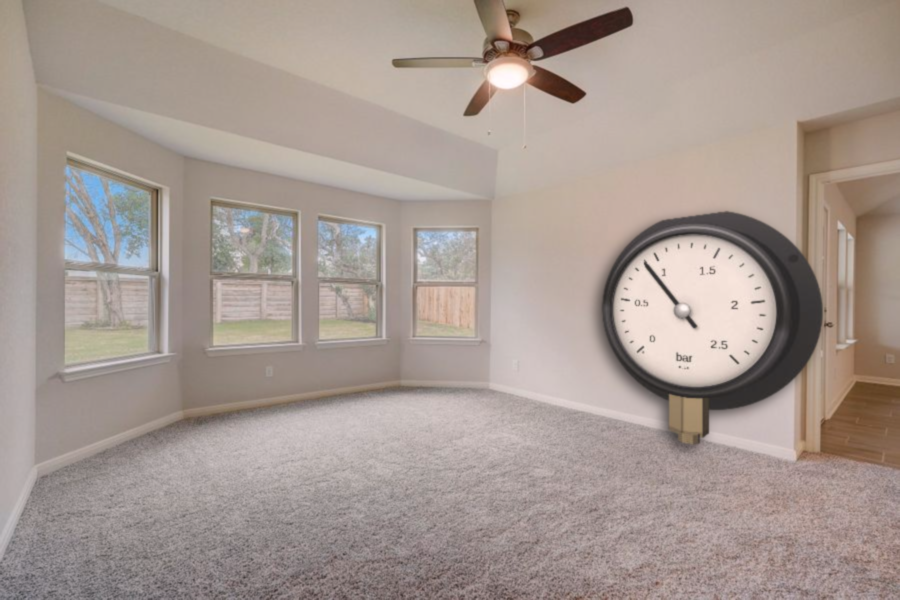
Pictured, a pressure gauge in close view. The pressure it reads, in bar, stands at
0.9 bar
